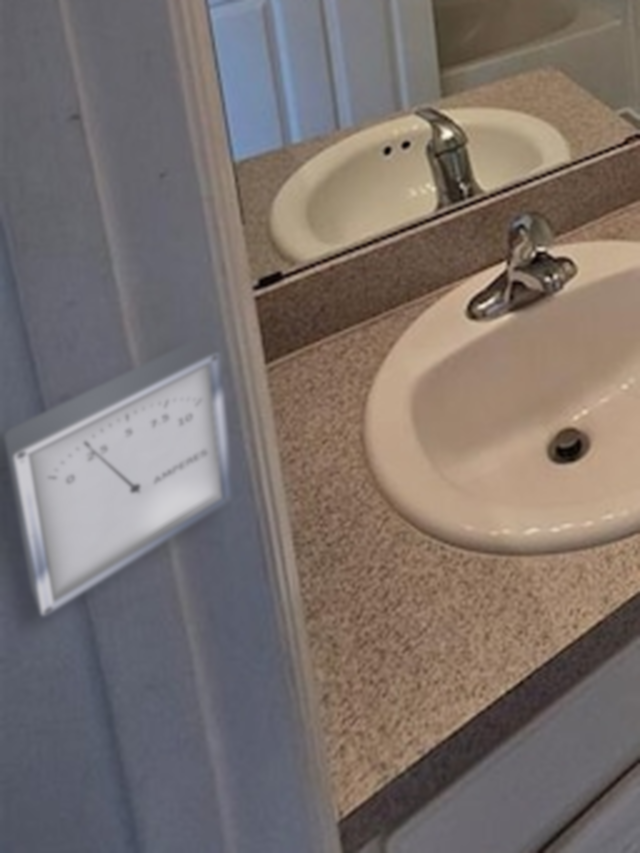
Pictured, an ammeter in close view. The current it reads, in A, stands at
2.5 A
